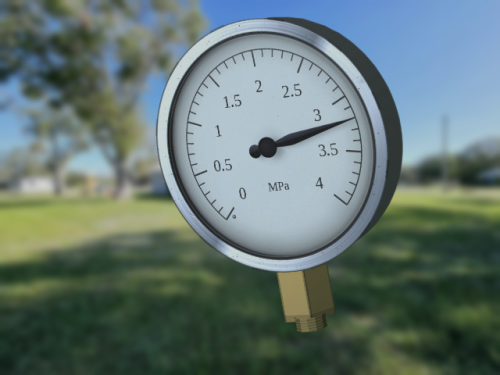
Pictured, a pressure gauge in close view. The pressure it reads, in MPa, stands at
3.2 MPa
